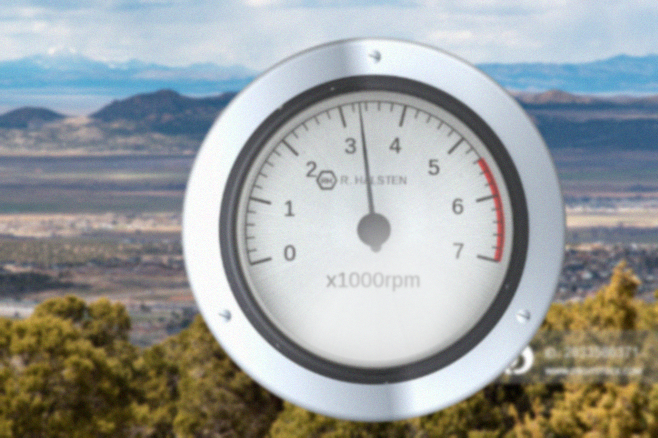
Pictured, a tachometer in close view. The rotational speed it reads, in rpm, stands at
3300 rpm
